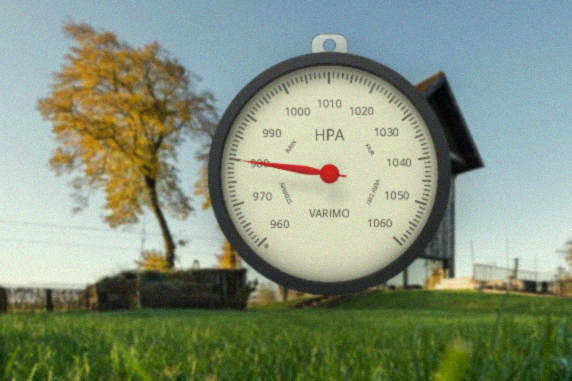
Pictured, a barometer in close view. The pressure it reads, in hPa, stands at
980 hPa
